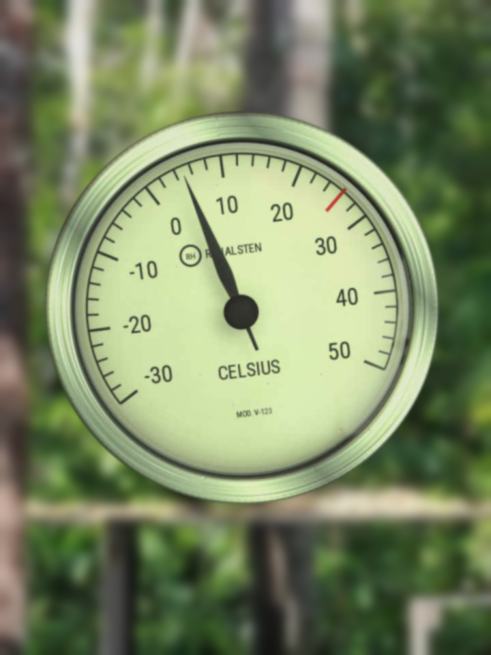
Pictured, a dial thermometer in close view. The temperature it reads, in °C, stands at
5 °C
